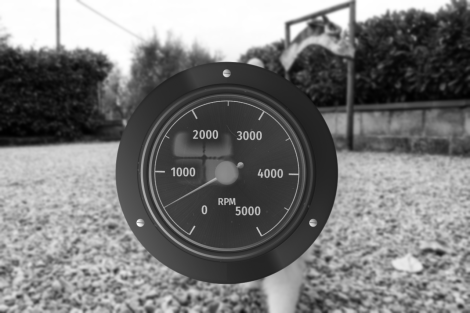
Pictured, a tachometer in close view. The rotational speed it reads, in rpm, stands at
500 rpm
